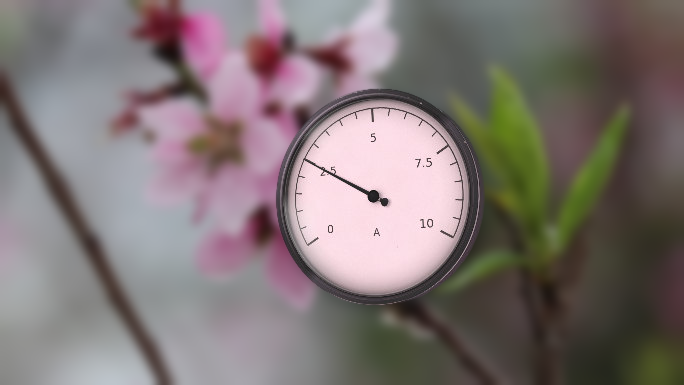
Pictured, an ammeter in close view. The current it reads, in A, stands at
2.5 A
